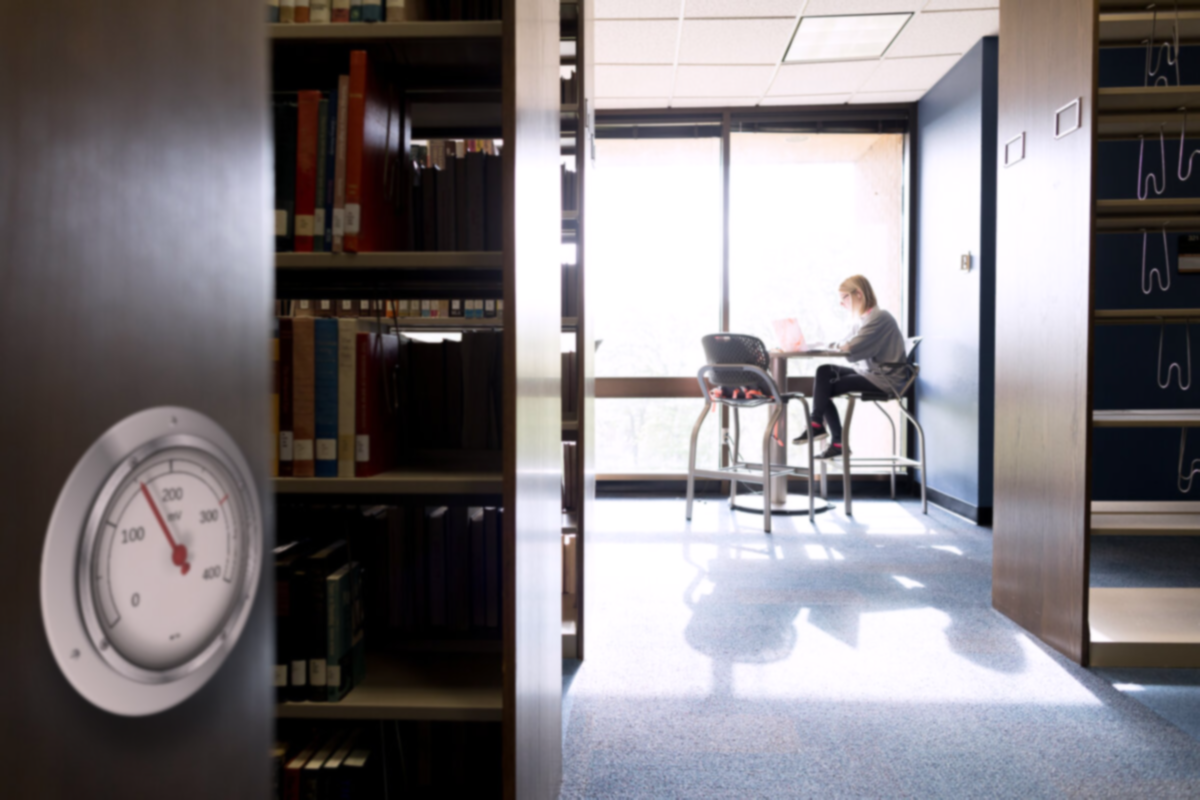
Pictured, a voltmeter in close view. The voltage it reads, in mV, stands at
150 mV
